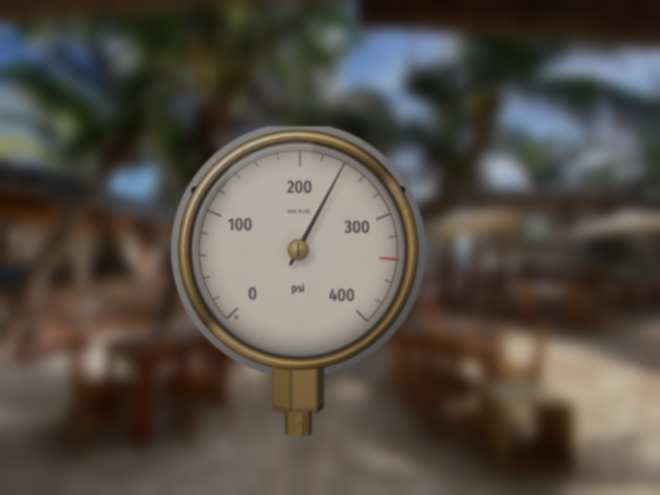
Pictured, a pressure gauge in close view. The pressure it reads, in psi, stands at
240 psi
